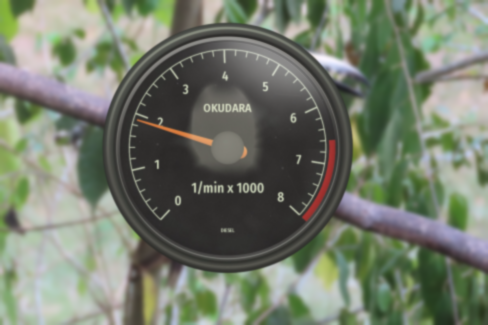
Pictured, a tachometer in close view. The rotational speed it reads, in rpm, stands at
1900 rpm
